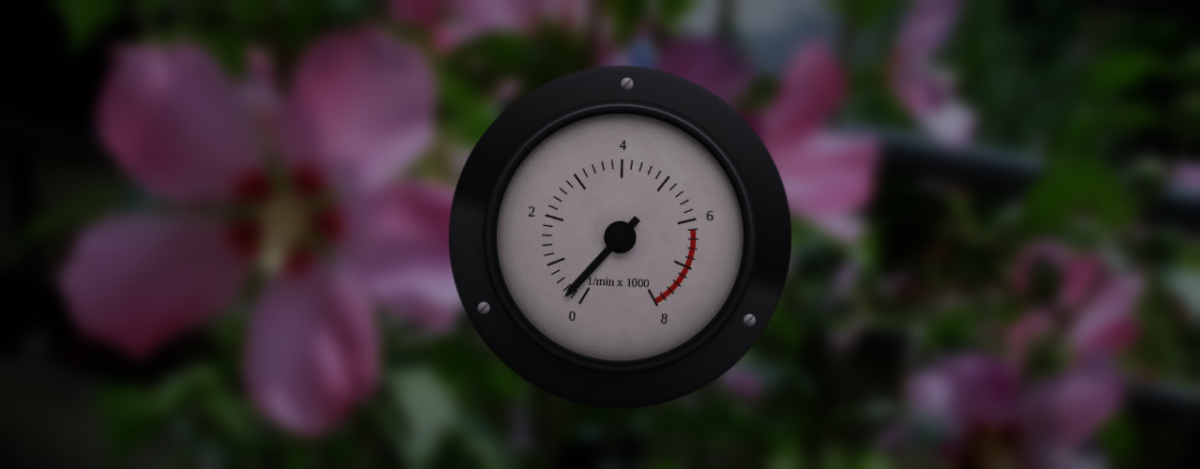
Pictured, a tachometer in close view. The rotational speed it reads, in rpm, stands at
300 rpm
